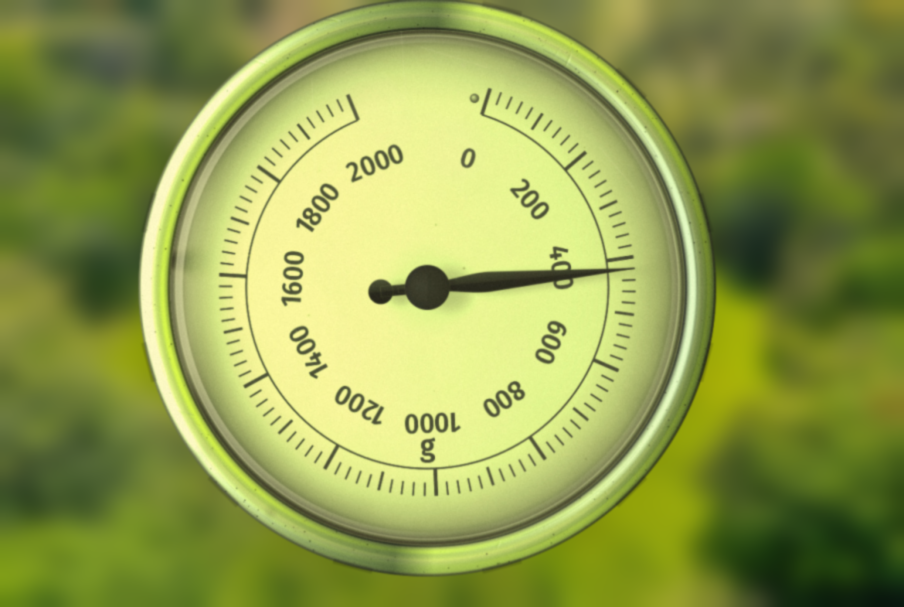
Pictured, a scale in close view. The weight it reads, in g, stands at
420 g
